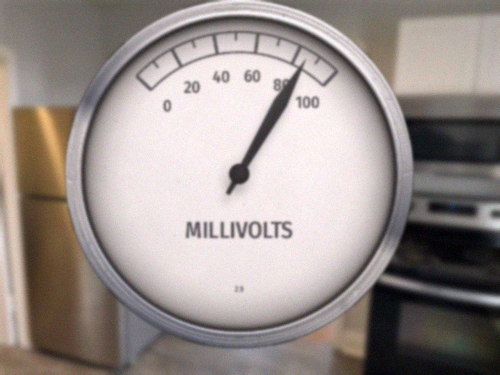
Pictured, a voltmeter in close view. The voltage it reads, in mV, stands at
85 mV
